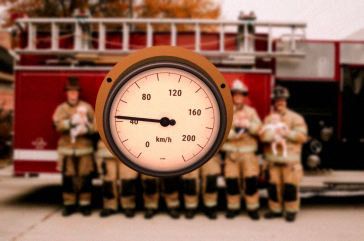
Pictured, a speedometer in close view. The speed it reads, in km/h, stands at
45 km/h
